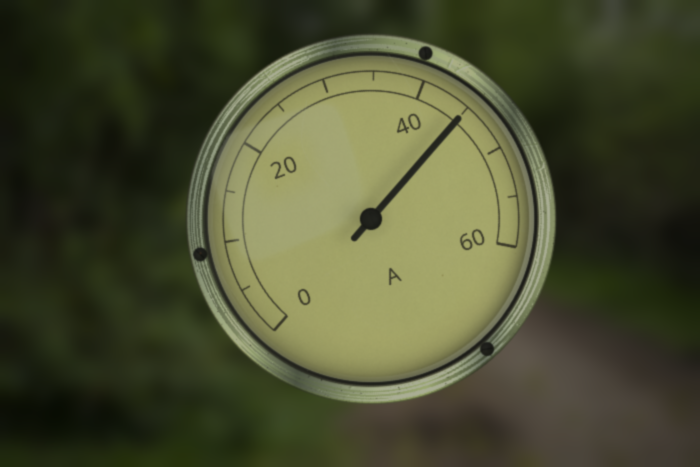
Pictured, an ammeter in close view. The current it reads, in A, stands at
45 A
